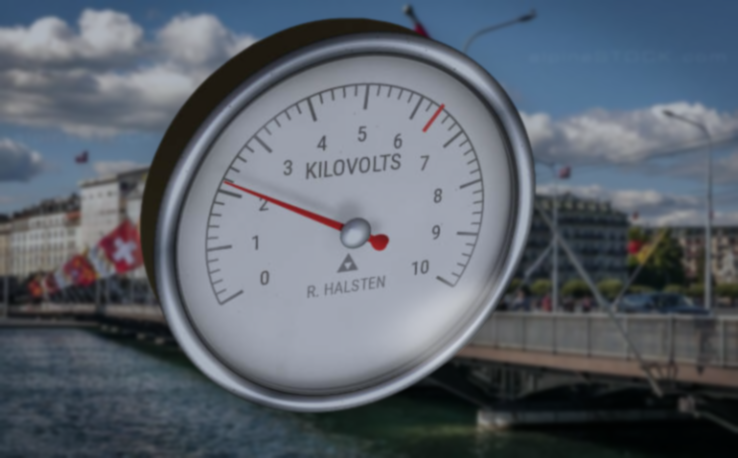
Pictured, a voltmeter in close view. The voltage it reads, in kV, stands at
2.2 kV
